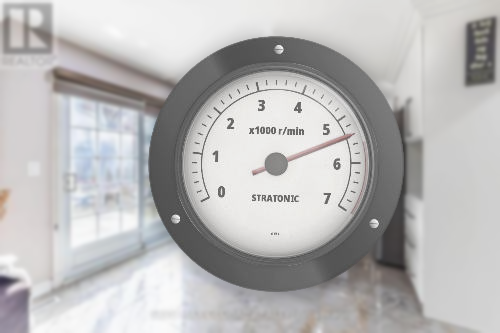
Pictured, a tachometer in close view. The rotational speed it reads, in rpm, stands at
5400 rpm
